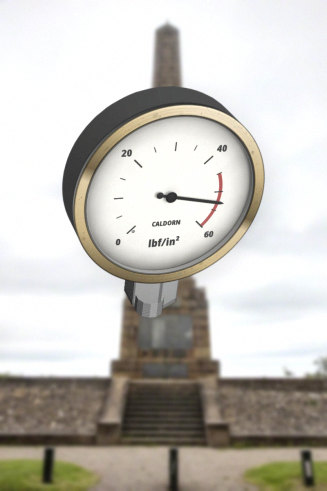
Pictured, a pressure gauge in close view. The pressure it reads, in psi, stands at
52.5 psi
